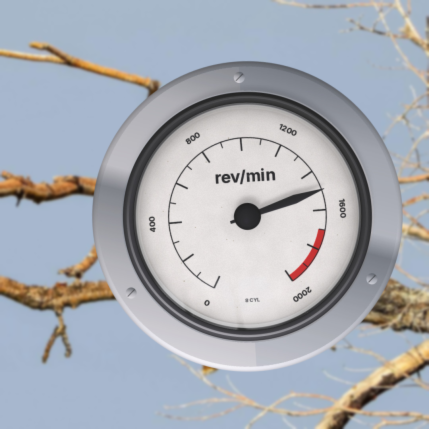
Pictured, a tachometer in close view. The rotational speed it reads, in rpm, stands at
1500 rpm
